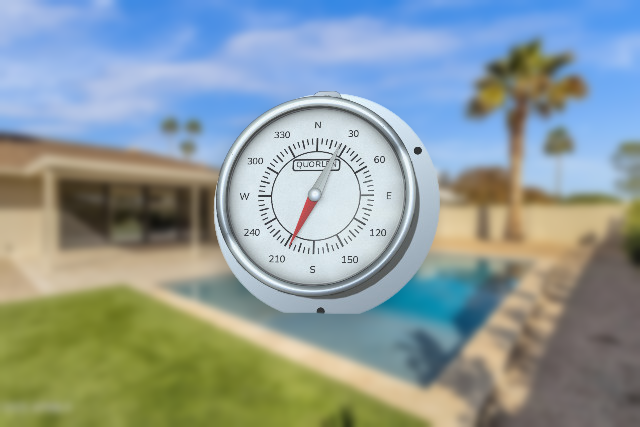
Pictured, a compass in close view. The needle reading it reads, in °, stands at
205 °
